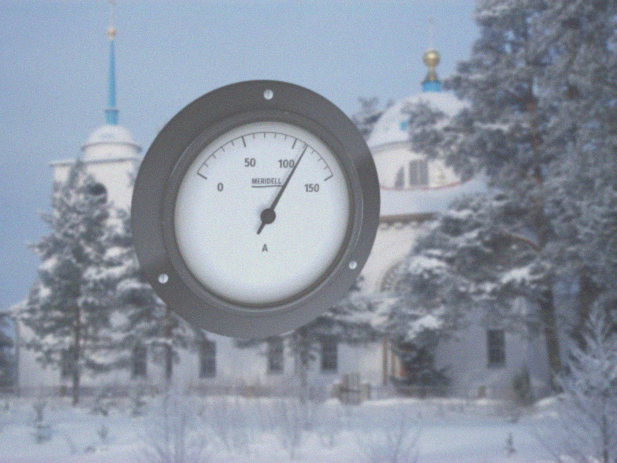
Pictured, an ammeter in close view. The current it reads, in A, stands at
110 A
